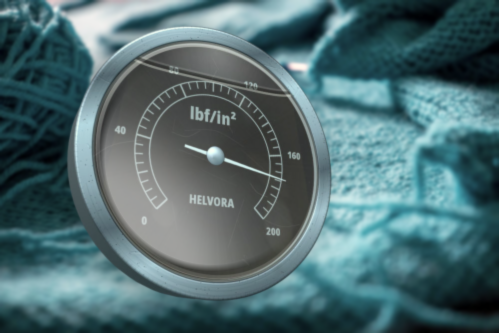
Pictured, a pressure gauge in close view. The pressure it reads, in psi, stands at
175 psi
